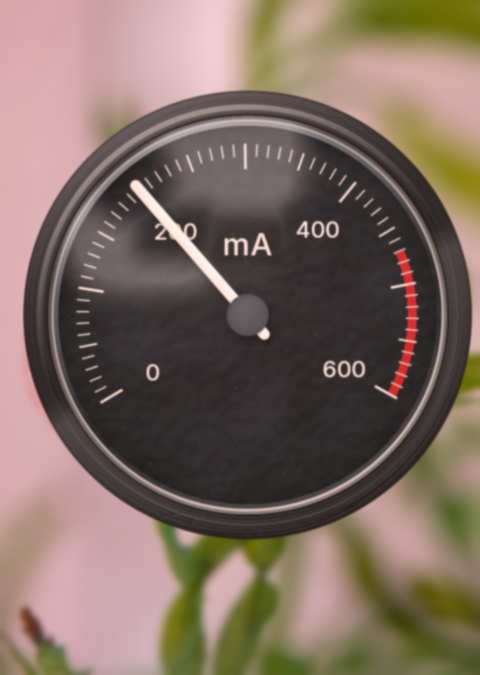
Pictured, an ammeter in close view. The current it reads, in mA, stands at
200 mA
